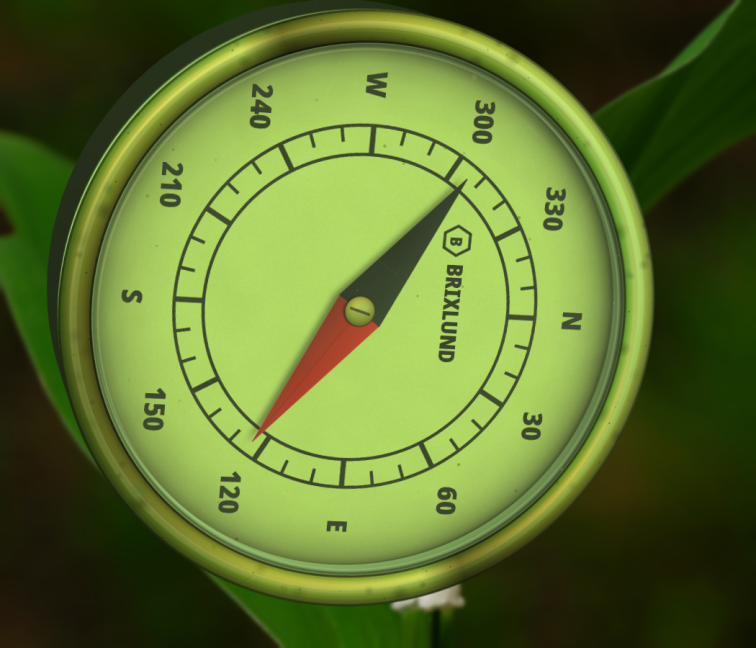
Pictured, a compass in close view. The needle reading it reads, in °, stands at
125 °
